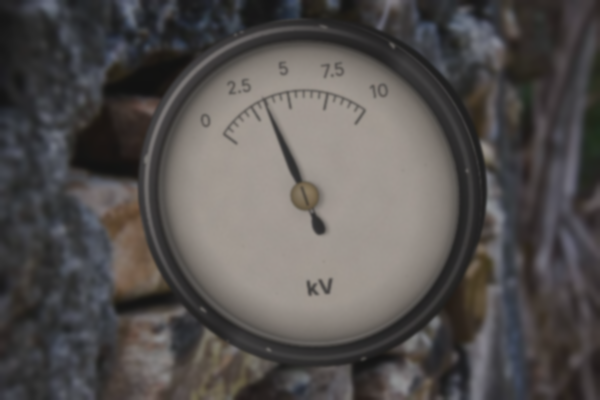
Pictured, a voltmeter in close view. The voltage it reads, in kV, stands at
3.5 kV
